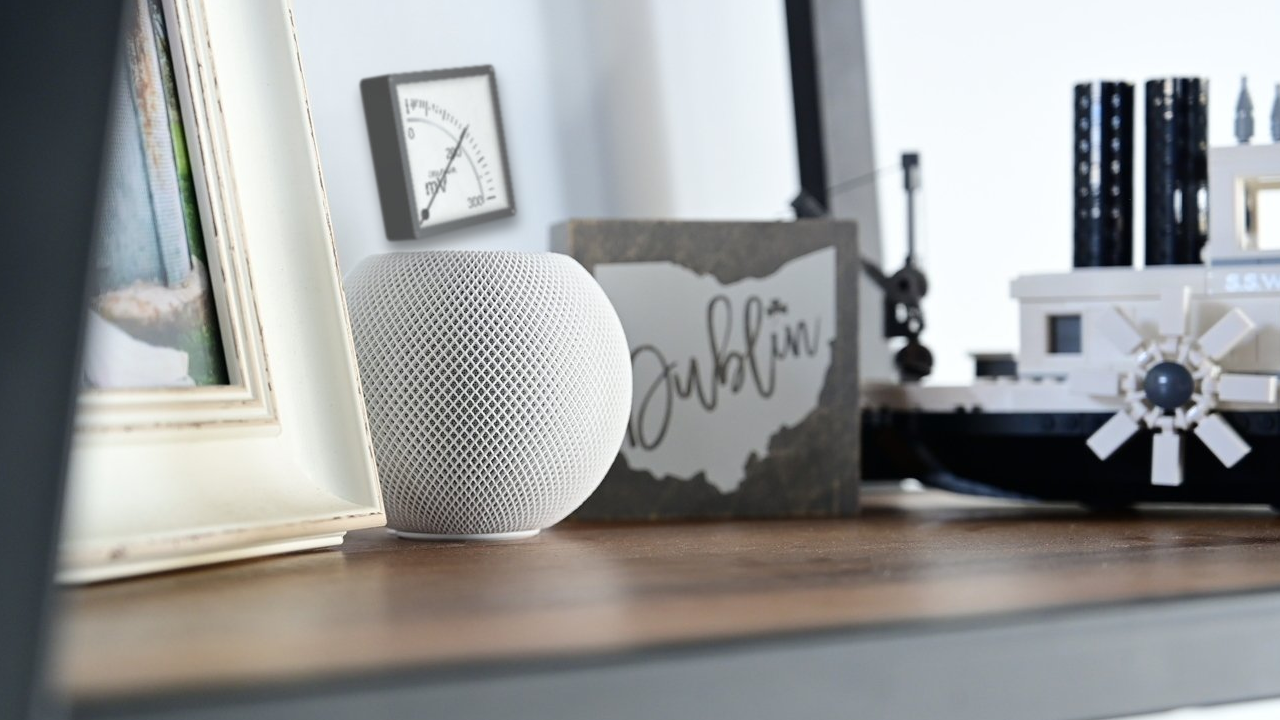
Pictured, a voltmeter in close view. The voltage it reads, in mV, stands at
200 mV
